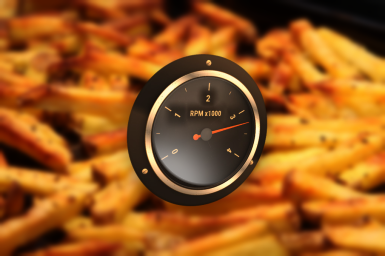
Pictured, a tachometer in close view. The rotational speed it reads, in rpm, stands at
3250 rpm
